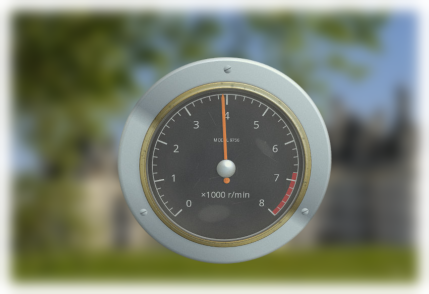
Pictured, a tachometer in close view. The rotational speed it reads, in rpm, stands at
3900 rpm
